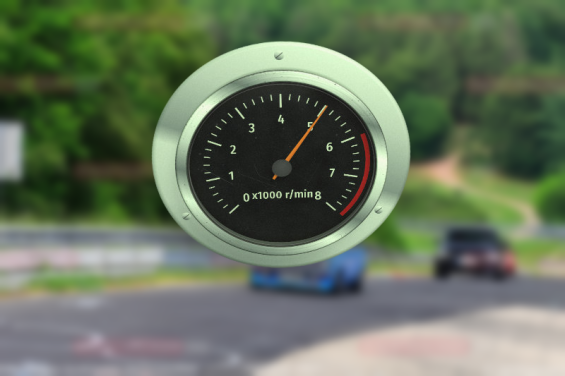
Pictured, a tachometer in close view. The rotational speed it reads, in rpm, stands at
5000 rpm
